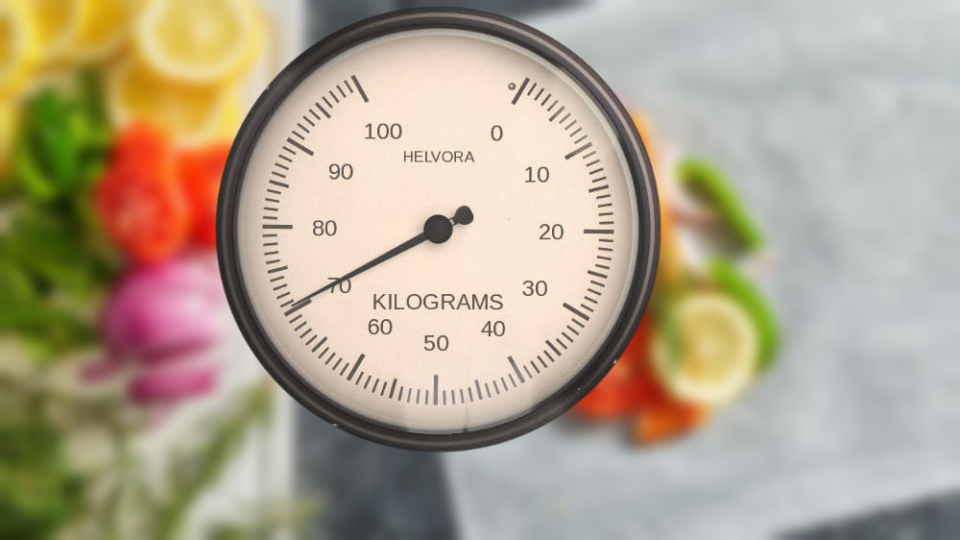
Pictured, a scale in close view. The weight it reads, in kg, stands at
70.5 kg
